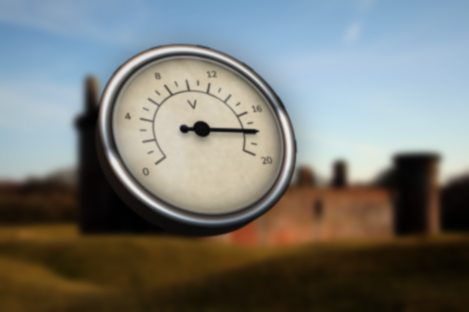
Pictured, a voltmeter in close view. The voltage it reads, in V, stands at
18 V
